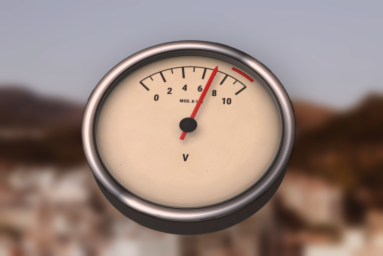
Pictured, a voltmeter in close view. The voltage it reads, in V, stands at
7 V
